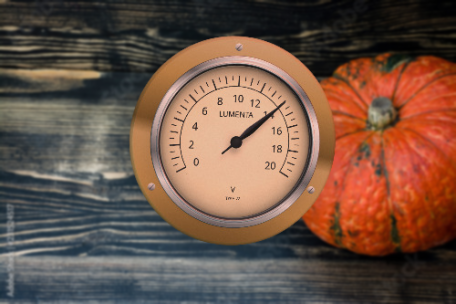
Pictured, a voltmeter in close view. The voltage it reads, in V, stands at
14 V
